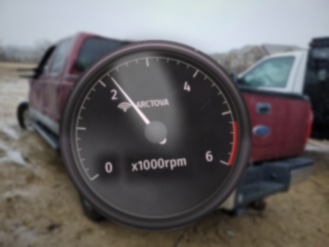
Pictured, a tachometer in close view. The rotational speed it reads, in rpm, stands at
2200 rpm
